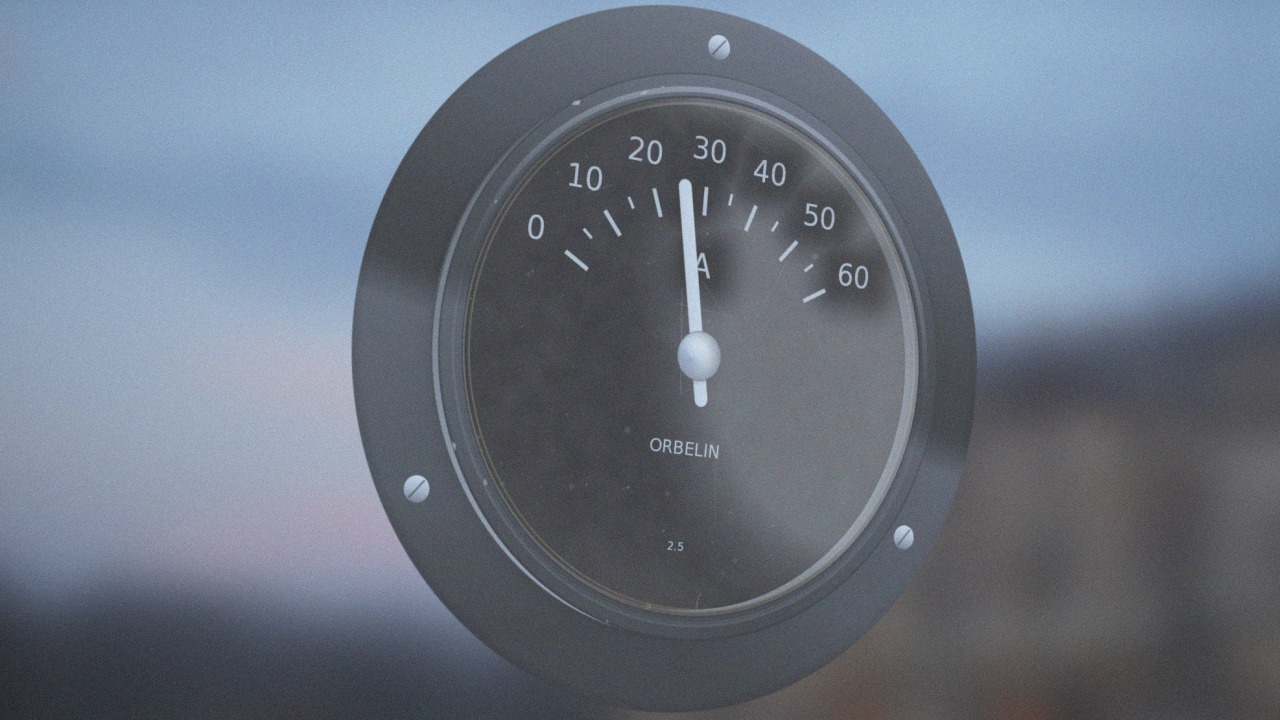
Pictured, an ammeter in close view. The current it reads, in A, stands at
25 A
